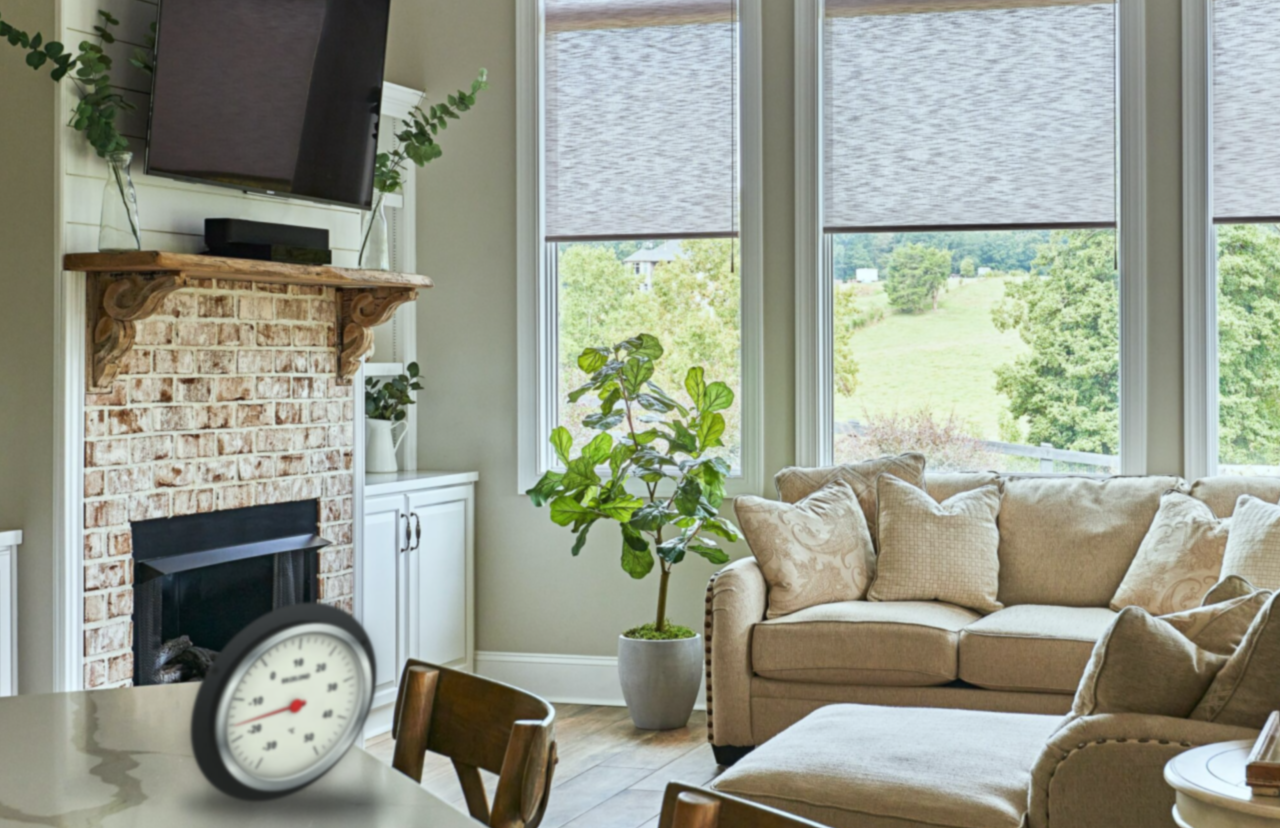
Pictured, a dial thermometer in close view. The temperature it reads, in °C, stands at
-16 °C
